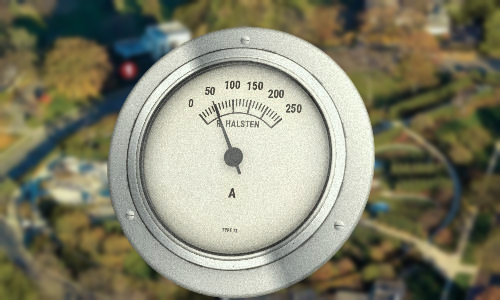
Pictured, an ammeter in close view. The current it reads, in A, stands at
50 A
